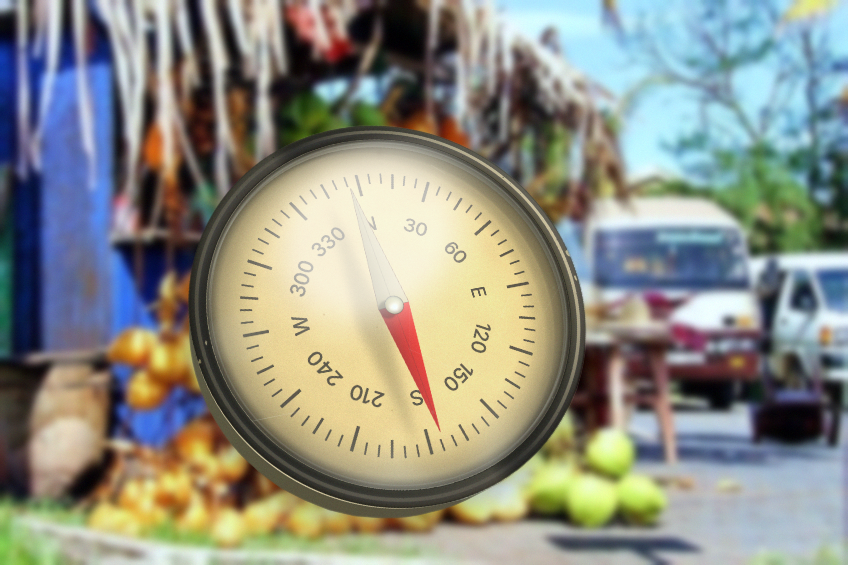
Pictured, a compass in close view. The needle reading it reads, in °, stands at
175 °
